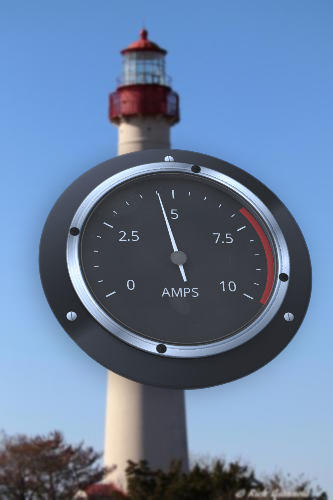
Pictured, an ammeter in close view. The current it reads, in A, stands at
4.5 A
